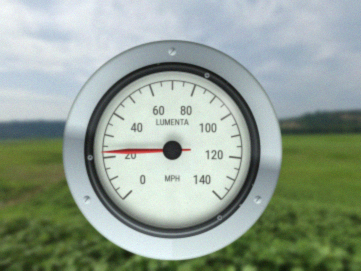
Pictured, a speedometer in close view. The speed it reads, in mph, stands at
22.5 mph
